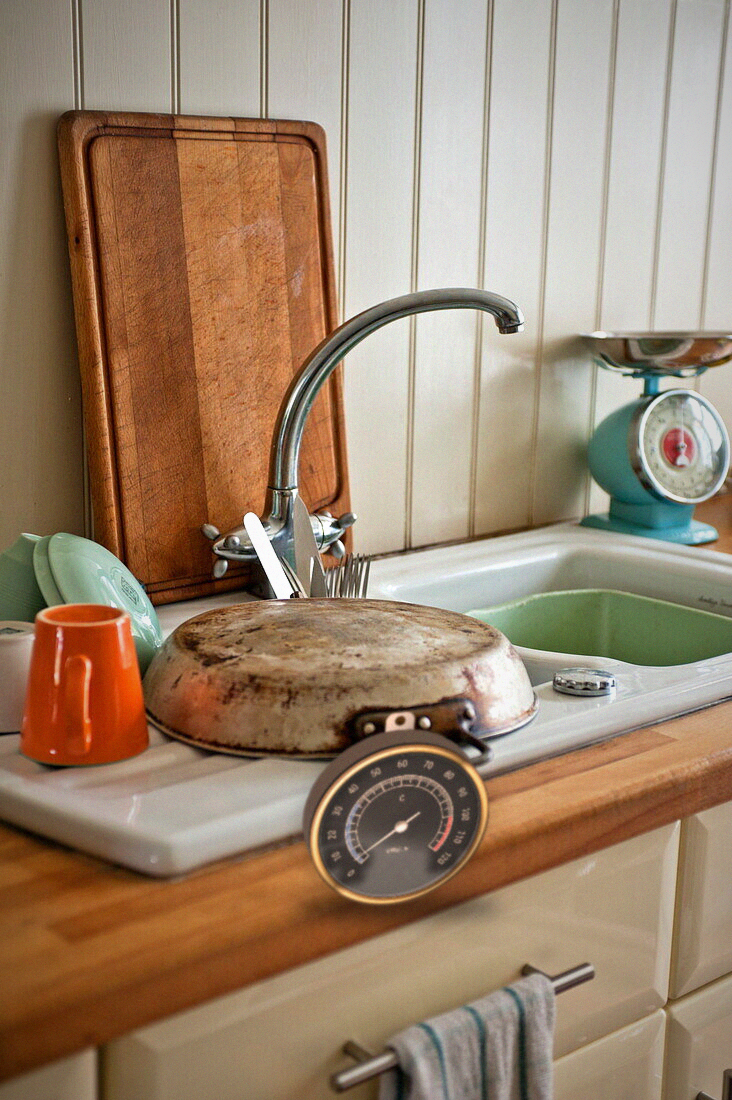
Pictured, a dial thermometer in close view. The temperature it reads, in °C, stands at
5 °C
